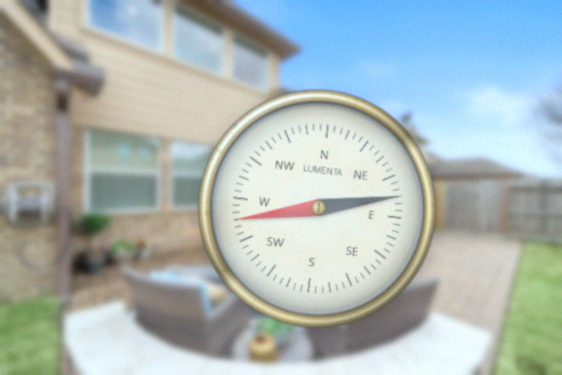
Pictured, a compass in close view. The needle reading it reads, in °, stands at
255 °
